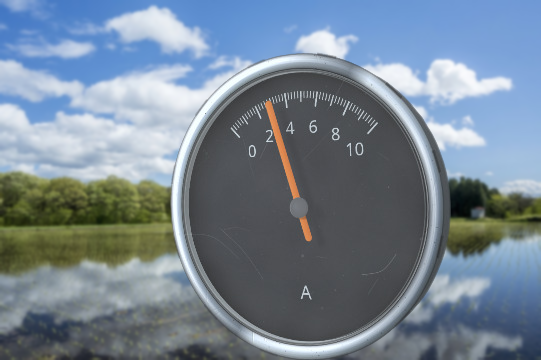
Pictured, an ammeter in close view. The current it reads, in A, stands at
3 A
